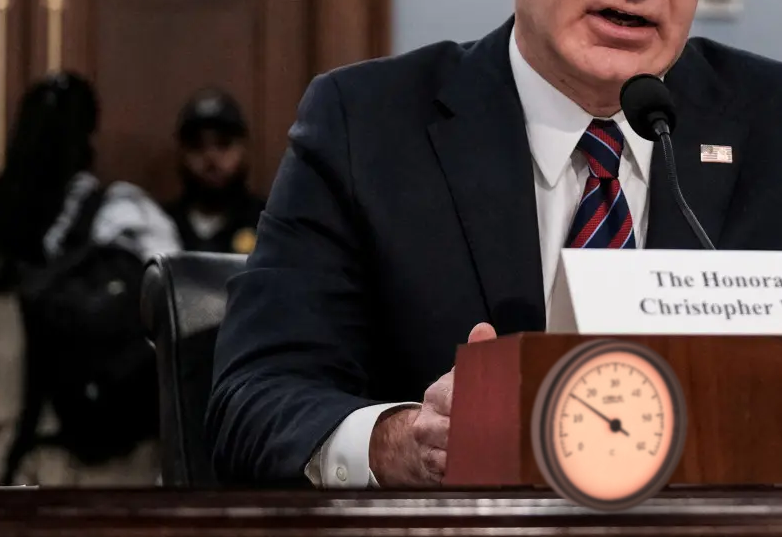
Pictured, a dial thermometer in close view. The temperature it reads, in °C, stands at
15 °C
